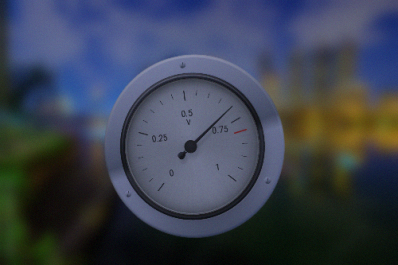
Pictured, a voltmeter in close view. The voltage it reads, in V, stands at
0.7 V
